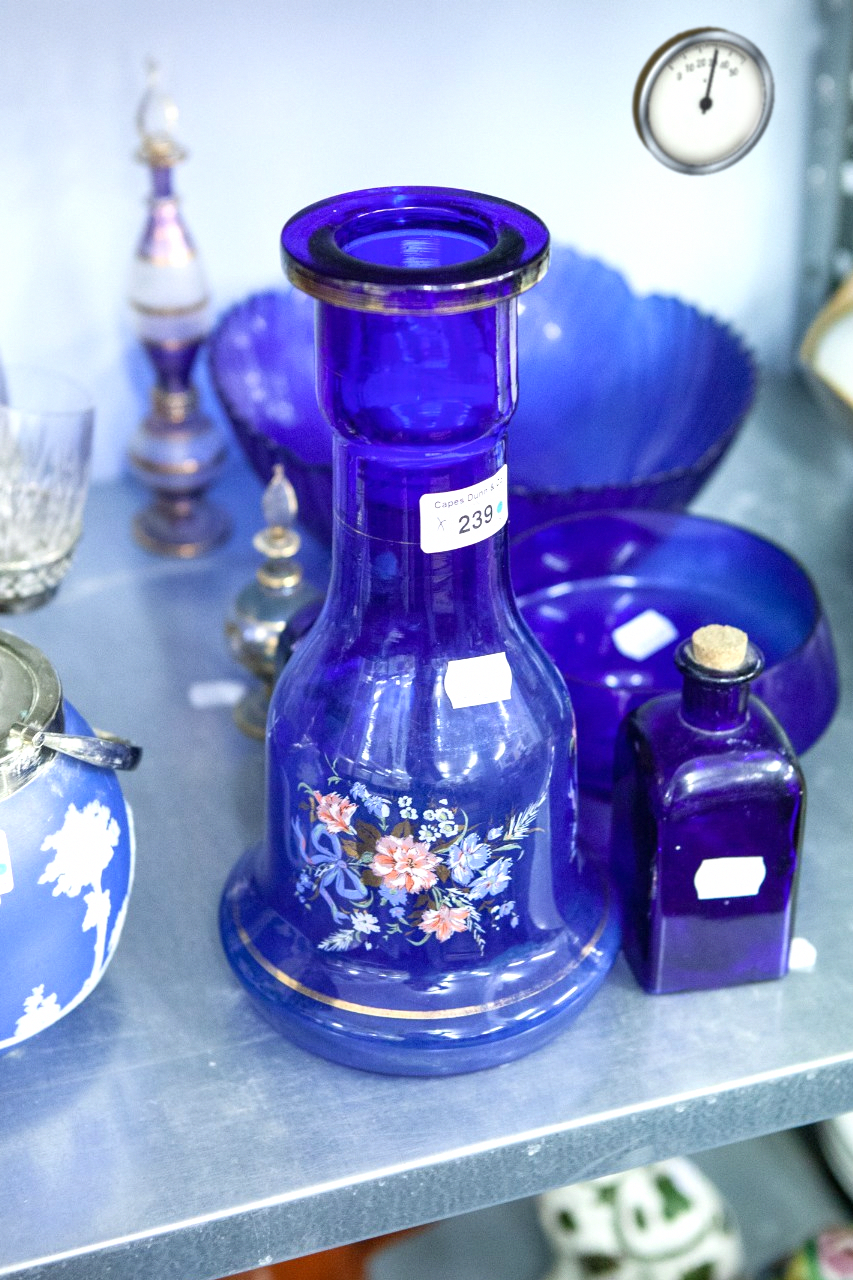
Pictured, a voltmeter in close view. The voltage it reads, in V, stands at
30 V
